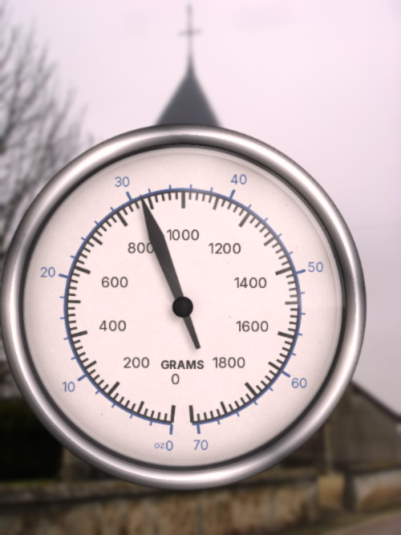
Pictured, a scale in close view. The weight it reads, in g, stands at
880 g
